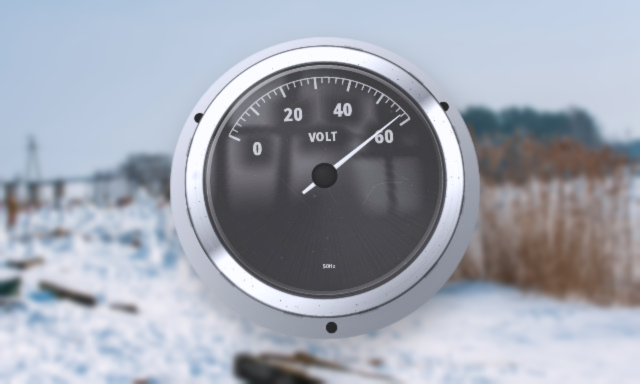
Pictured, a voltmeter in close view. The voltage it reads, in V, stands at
58 V
